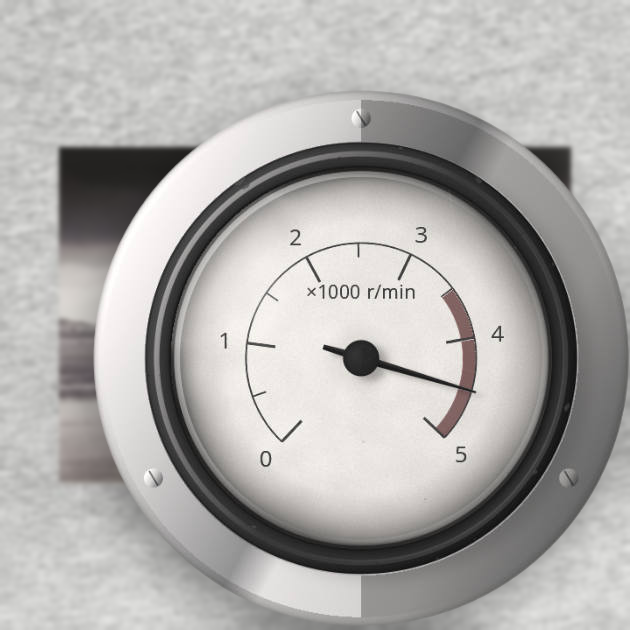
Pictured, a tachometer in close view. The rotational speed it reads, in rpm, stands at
4500 rpm
